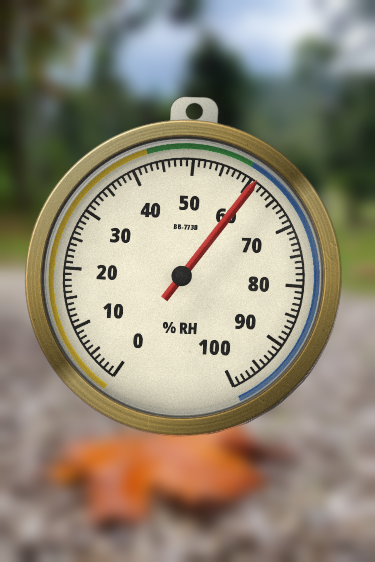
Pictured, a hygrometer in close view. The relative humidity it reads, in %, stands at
61 %
